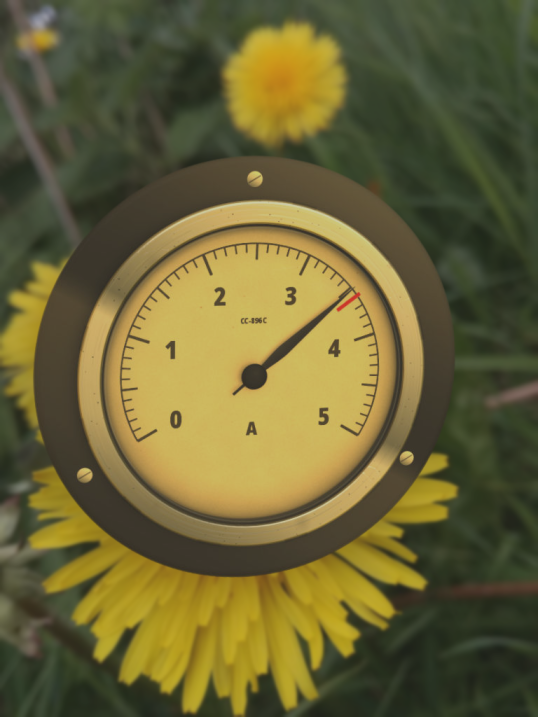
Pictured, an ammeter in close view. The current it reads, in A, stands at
3.5 A
